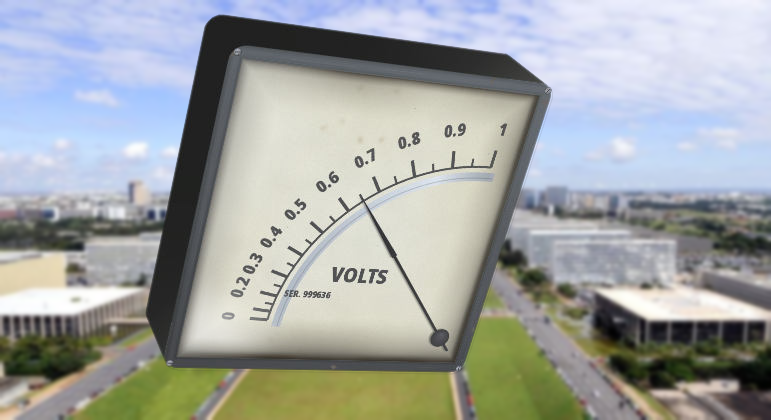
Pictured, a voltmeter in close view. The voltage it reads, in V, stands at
0.65 V
